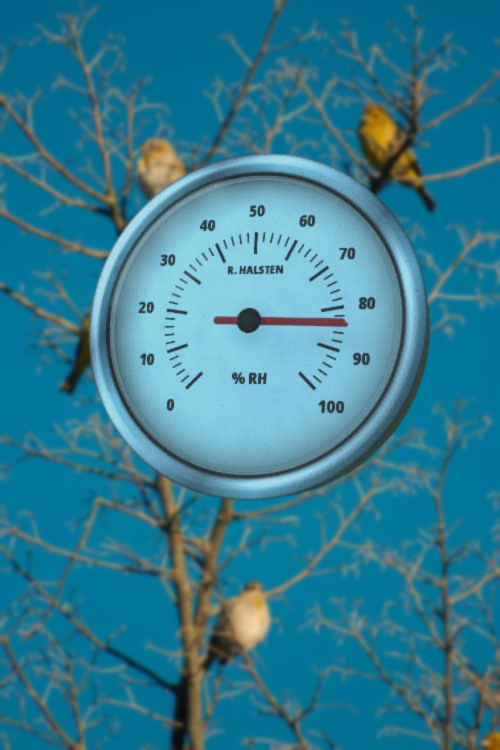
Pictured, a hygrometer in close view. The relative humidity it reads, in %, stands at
84 %
